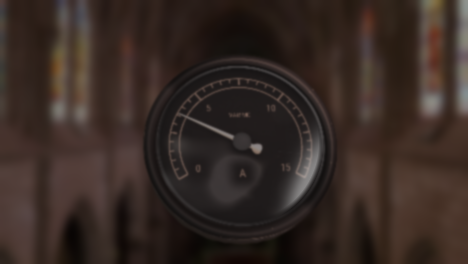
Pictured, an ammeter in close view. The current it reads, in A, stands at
3.5 A
